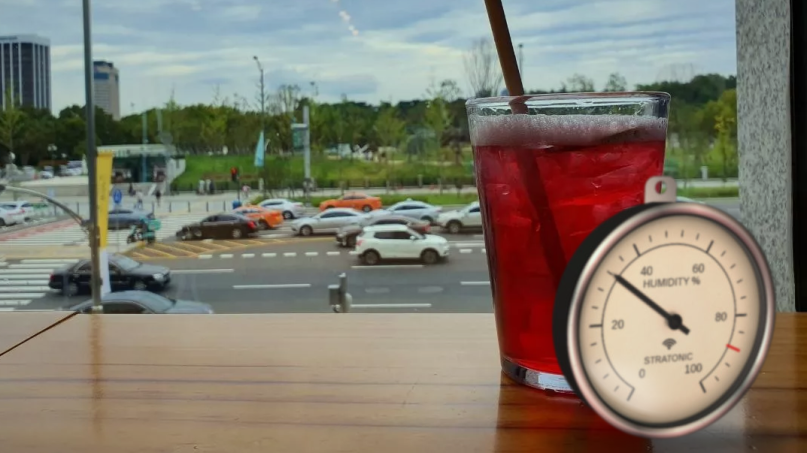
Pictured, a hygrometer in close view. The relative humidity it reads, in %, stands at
32 %
